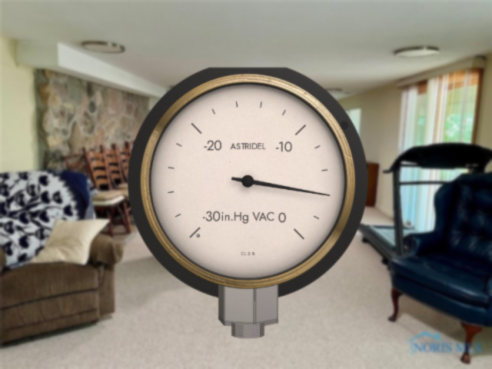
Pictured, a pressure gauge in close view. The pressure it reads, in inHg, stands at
-4 inHg
